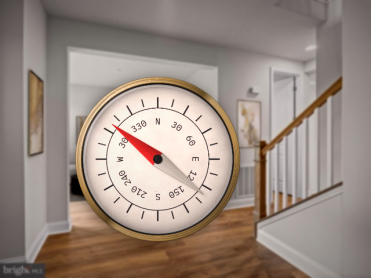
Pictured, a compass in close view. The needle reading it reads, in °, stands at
307.5 °
